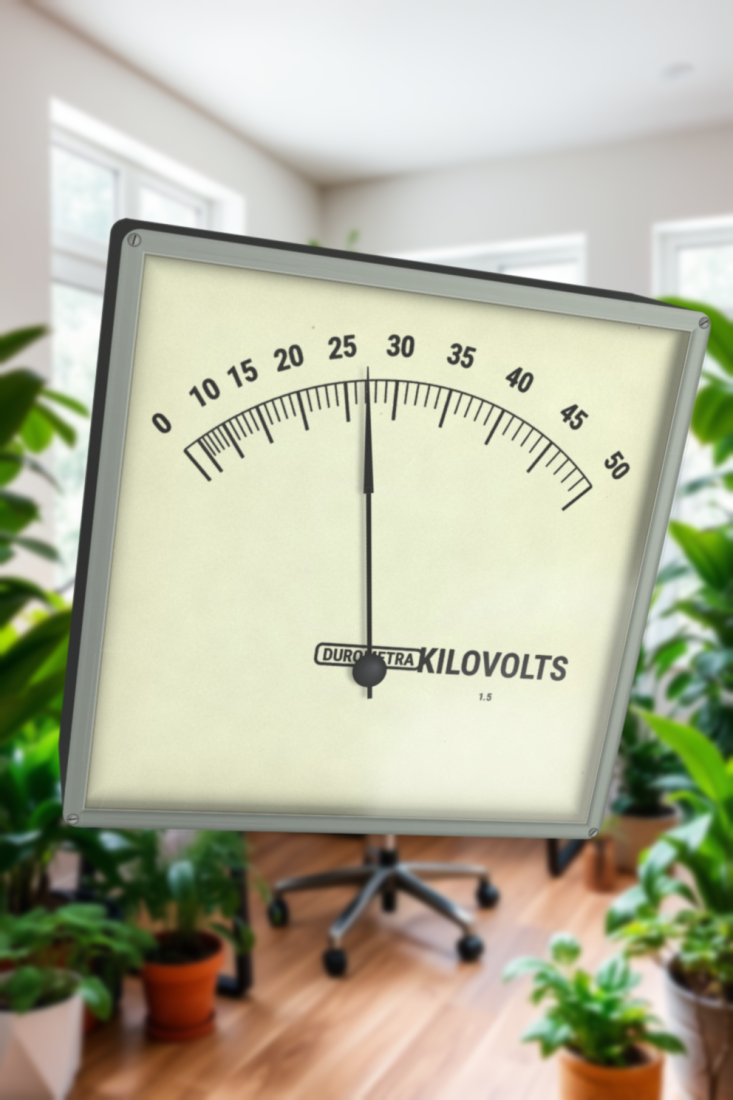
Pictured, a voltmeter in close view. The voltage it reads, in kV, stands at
27 kV
